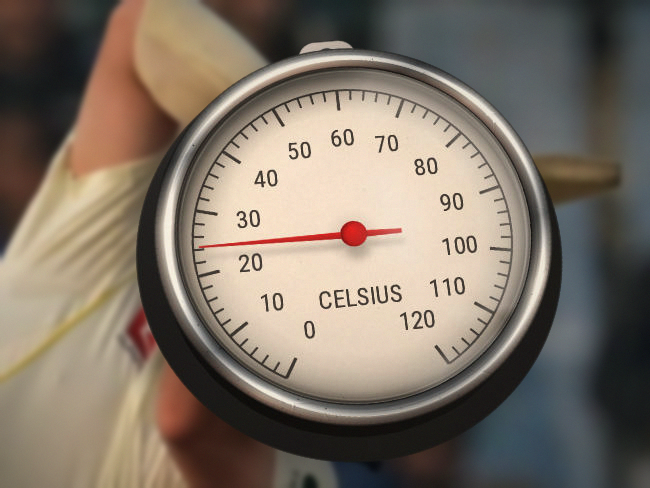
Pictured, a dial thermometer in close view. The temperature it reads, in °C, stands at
24 °C
